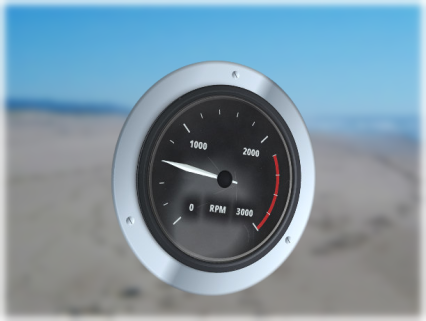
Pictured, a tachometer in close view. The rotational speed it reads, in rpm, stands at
600 rpm
